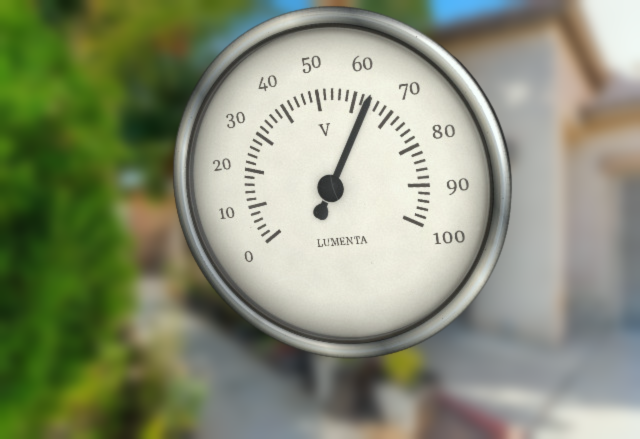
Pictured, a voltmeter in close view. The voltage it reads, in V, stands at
64 V
